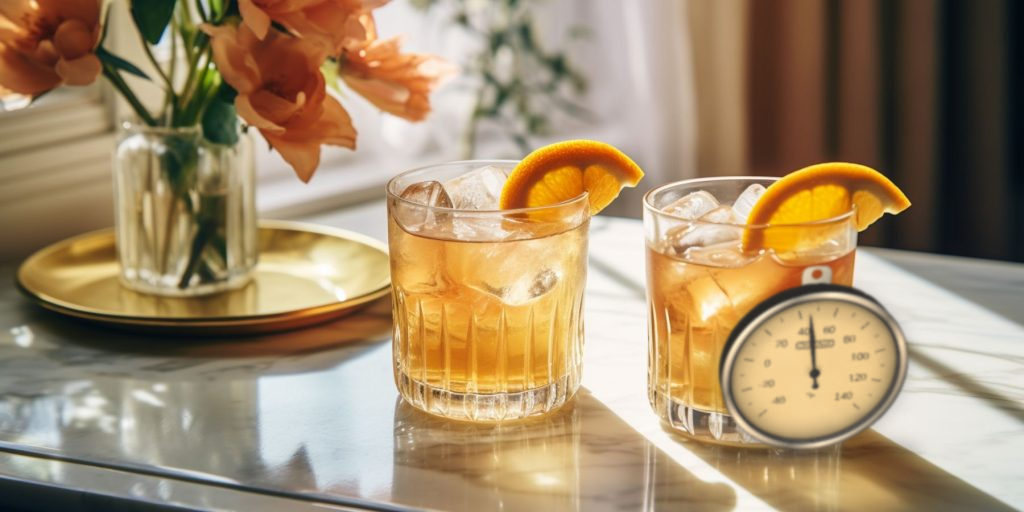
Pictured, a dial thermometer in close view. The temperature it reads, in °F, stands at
45 °F
